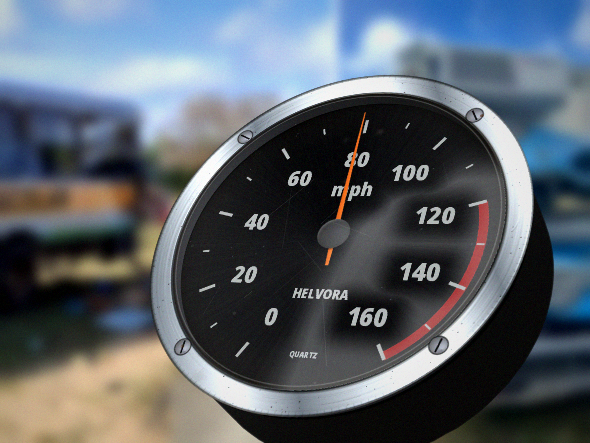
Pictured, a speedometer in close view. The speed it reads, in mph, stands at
80 mph
